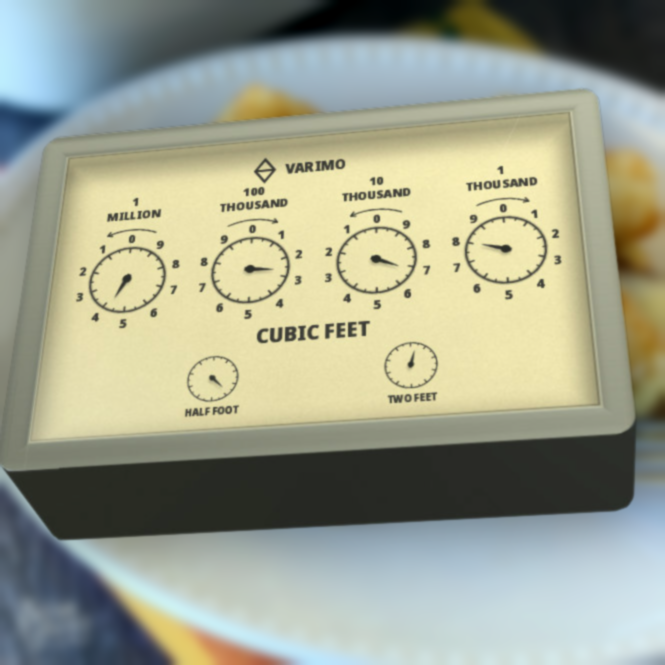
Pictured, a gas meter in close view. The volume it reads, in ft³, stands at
426800 ft³
